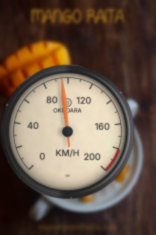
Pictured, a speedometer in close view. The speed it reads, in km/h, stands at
95 km/h
